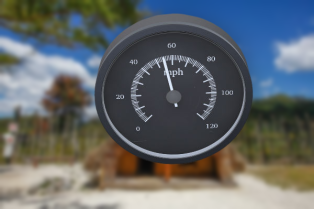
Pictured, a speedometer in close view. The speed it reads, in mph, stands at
55 mph
